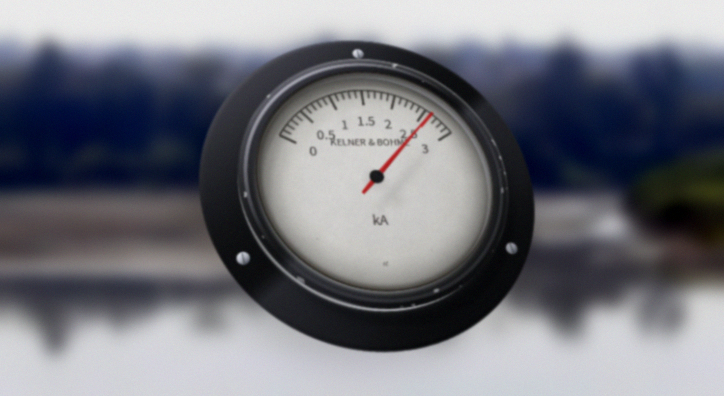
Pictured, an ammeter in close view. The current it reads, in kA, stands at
2.6 kA
